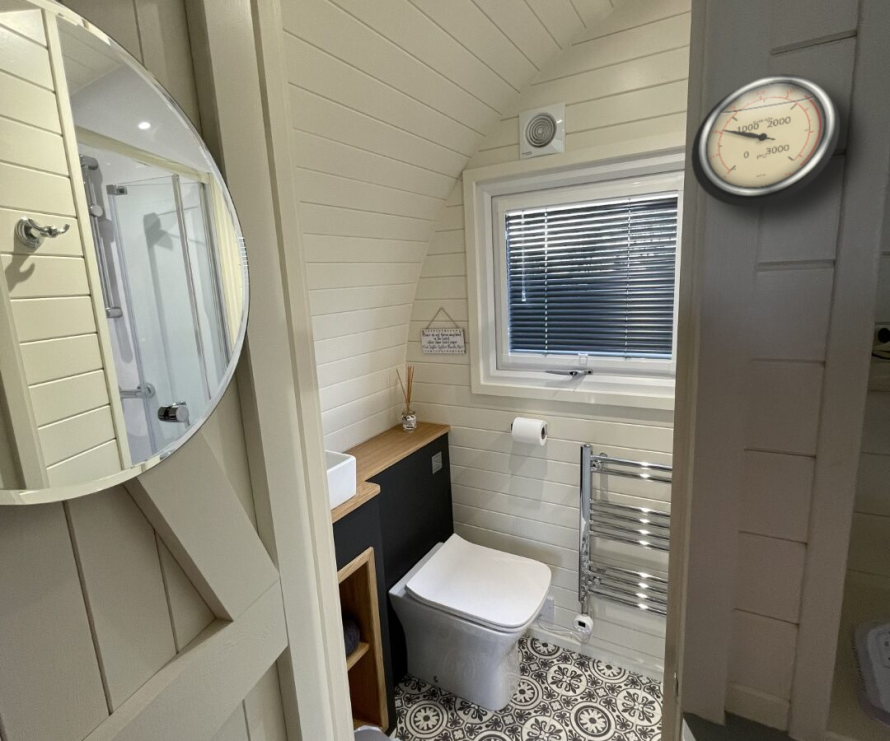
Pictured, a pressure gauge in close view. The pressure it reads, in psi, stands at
750 psi
